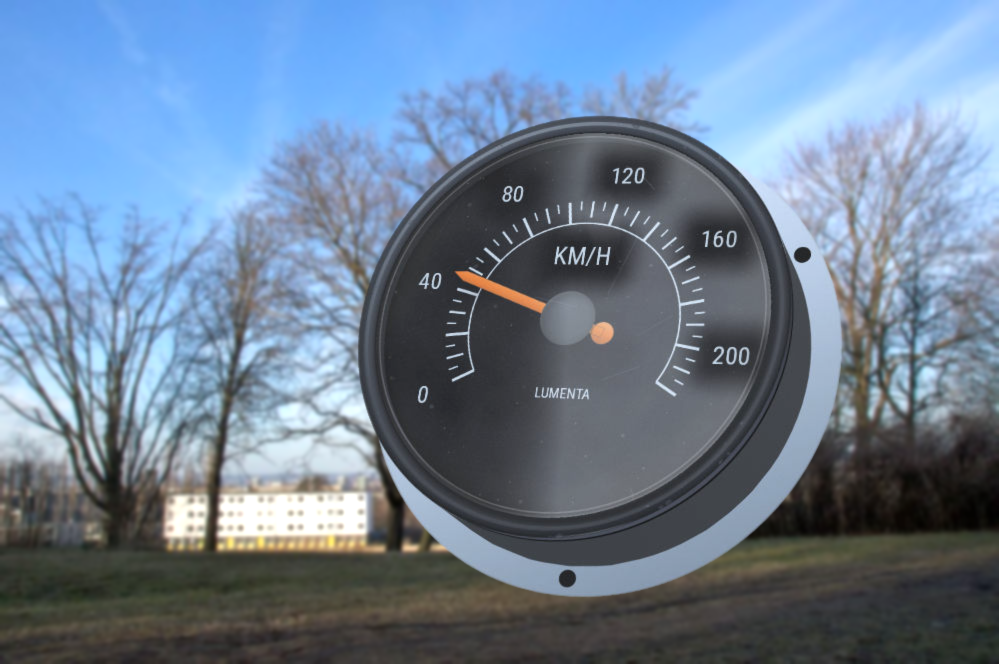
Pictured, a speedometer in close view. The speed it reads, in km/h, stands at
45 km/h
